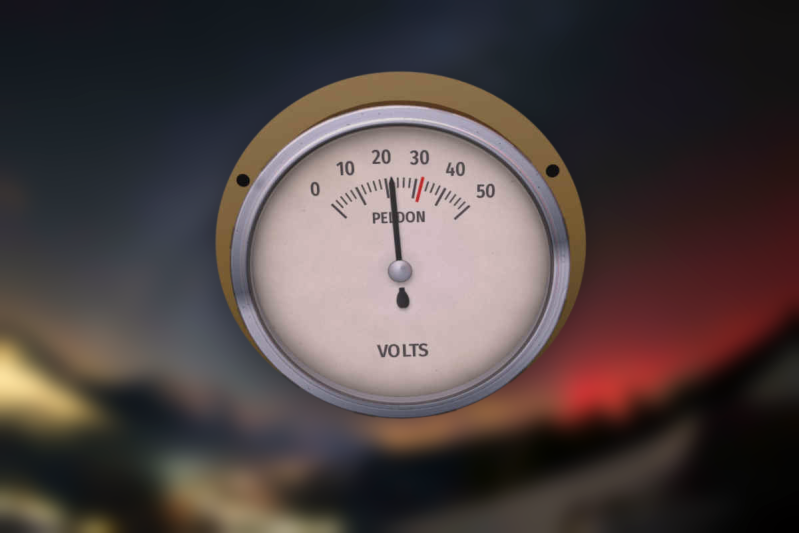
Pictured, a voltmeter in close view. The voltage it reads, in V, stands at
22 V
